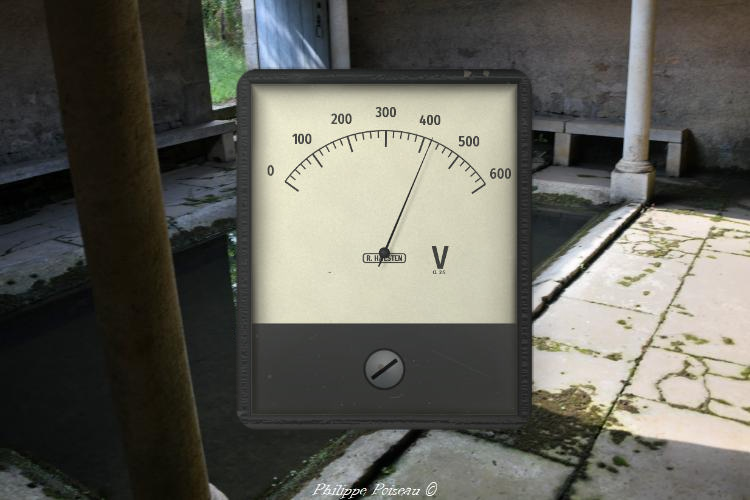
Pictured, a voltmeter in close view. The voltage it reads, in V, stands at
420 V
